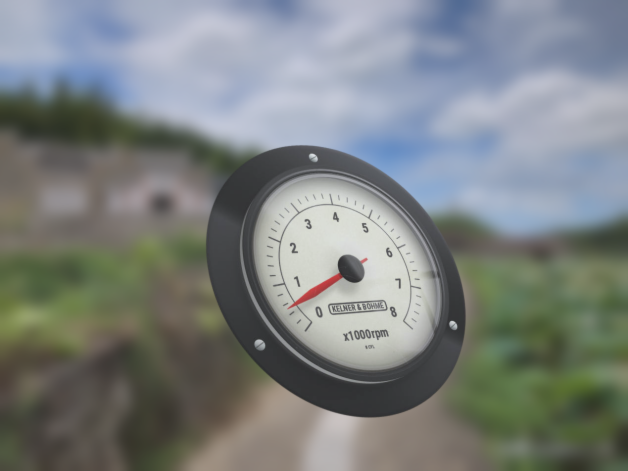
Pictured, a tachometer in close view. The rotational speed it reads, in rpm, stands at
500 rpm
